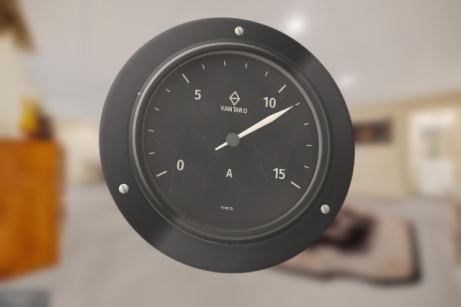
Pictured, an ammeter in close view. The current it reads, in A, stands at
11 A
